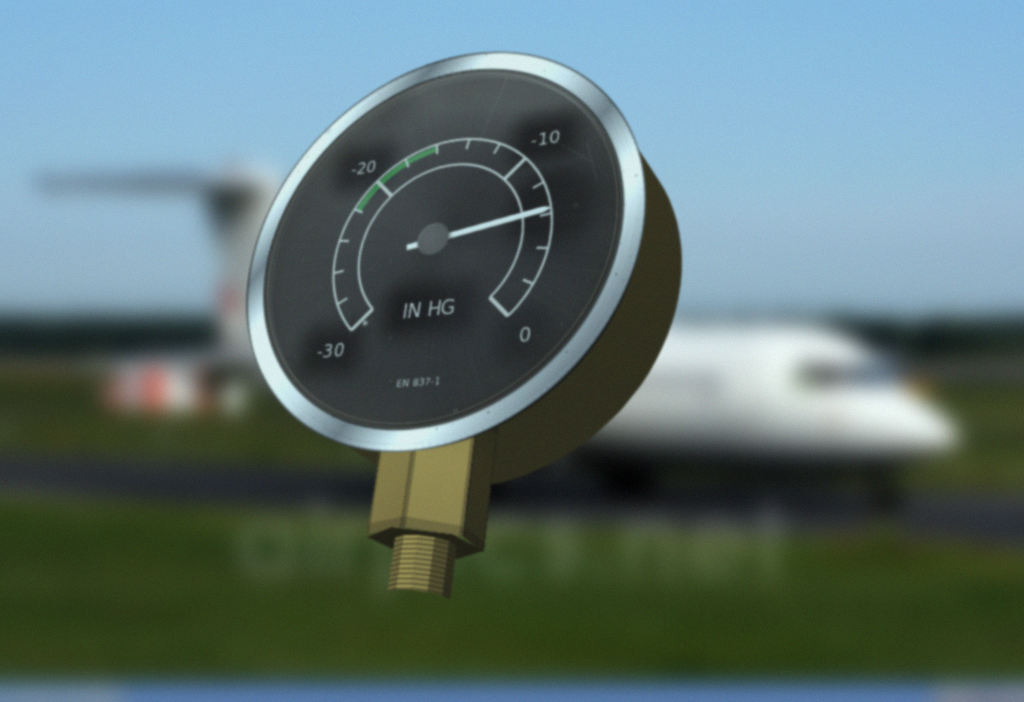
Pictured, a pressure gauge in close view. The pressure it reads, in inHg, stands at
-6 inHg
